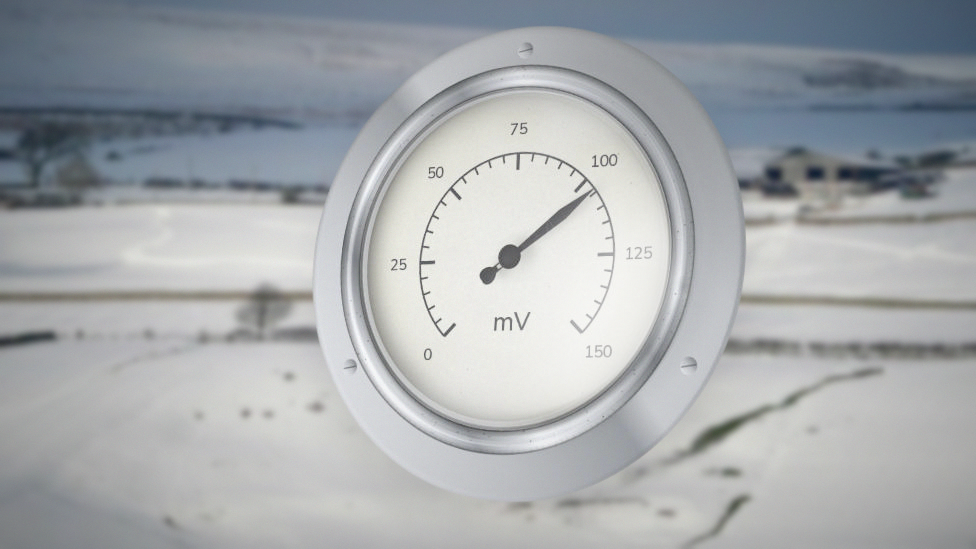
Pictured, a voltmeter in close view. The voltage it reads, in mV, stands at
105 mV
